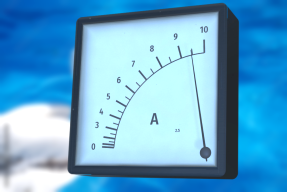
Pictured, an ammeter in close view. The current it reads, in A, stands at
9.5 A
